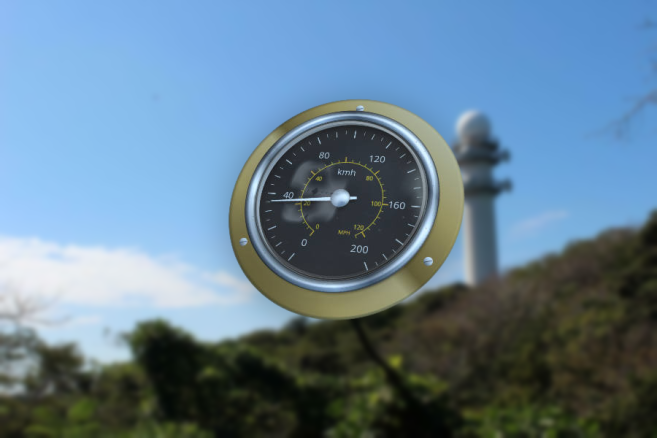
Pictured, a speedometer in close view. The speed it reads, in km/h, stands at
35 km/h
